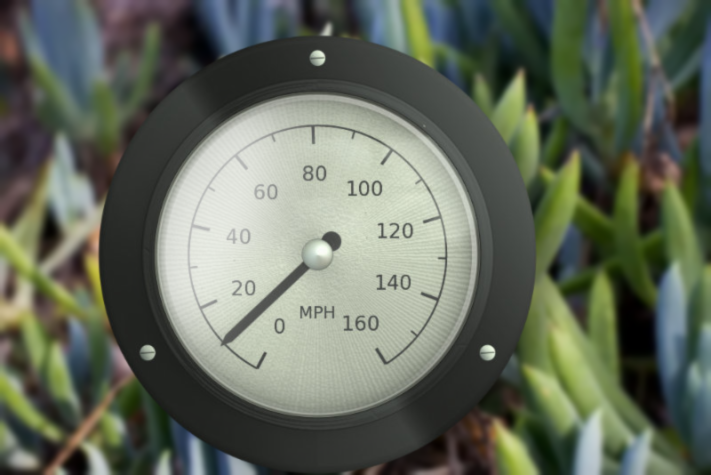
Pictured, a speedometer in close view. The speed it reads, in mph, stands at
10 mph
